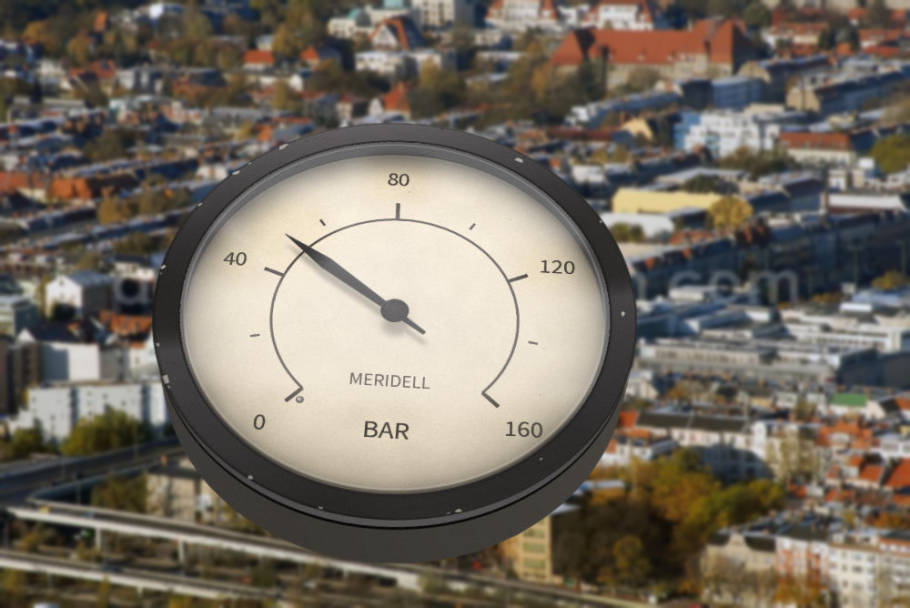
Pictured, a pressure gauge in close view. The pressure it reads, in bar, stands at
50 bar
